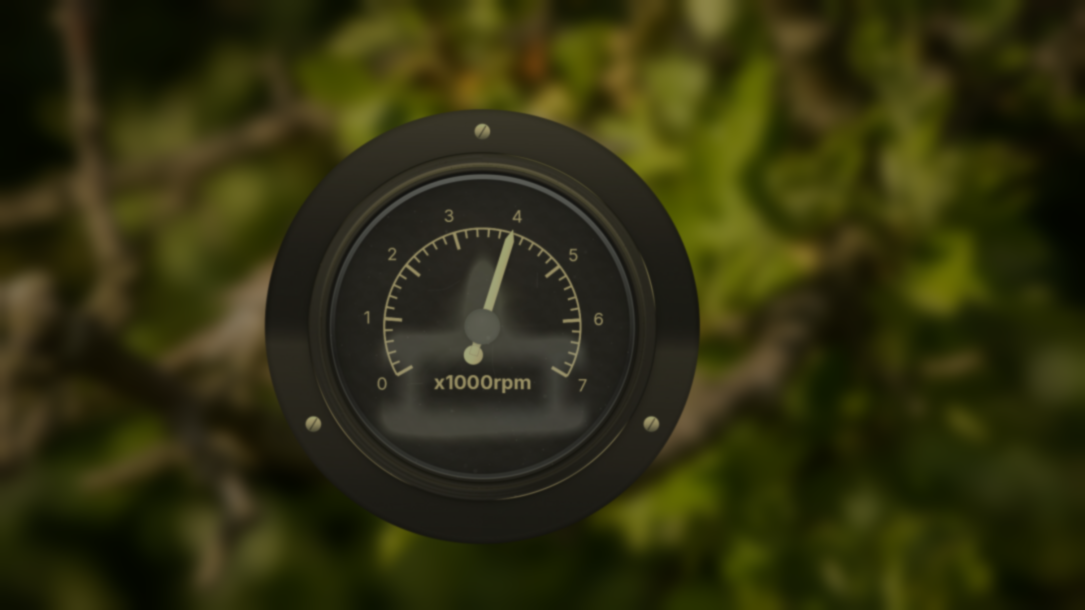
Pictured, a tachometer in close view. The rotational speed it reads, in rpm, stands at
4000 rpm
